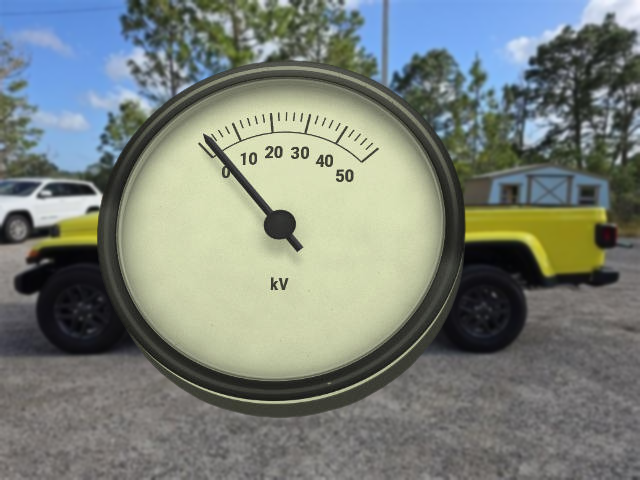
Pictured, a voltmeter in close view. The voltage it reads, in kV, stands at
2 kV
